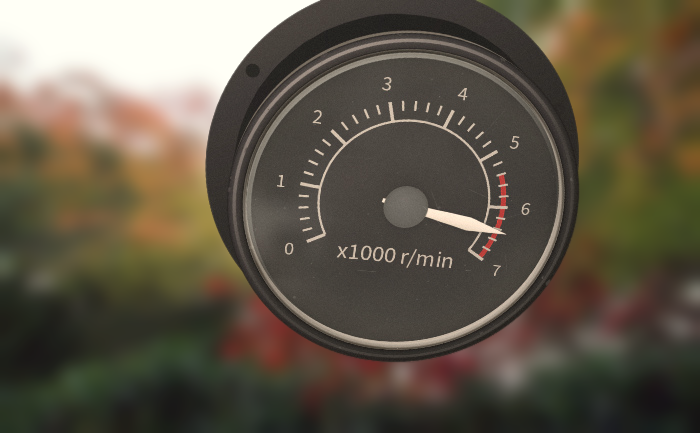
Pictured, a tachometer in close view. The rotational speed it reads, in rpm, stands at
6400 rpm
